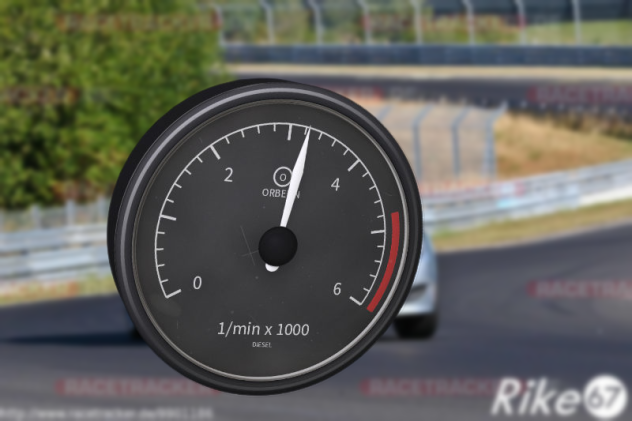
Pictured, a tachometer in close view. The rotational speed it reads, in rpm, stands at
3200 rpm
